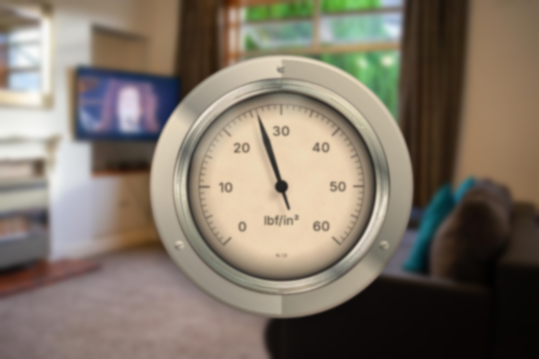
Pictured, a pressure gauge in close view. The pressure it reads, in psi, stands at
26 psi
